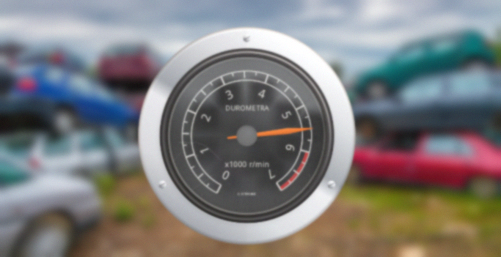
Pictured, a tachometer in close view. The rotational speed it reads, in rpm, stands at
5500 rpm
